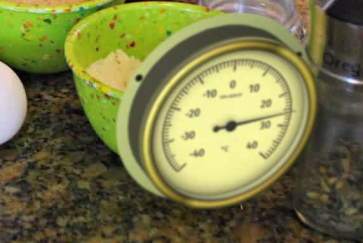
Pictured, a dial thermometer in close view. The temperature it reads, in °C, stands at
25 °C
